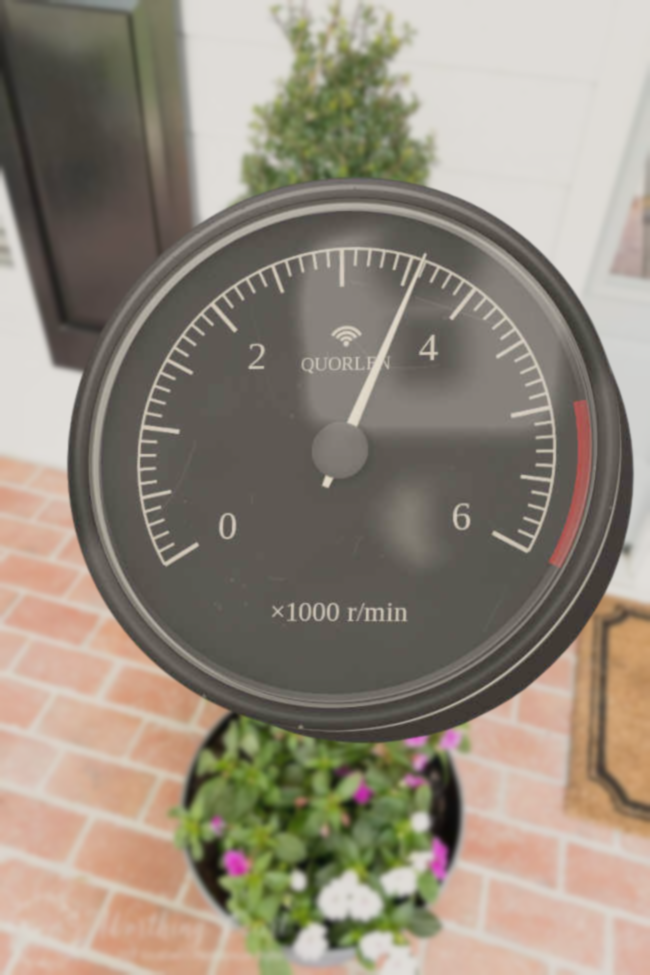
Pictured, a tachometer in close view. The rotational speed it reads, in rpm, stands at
3600 rpm
